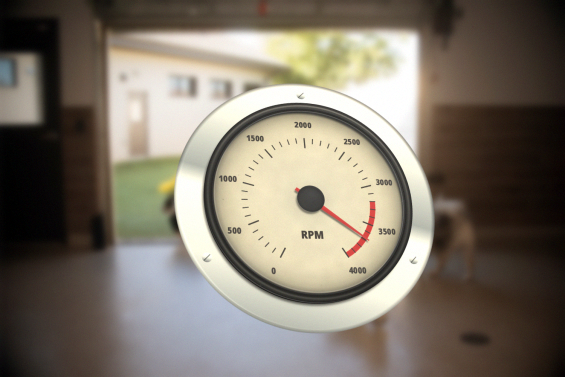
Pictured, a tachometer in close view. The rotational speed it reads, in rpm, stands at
3700 rpm
